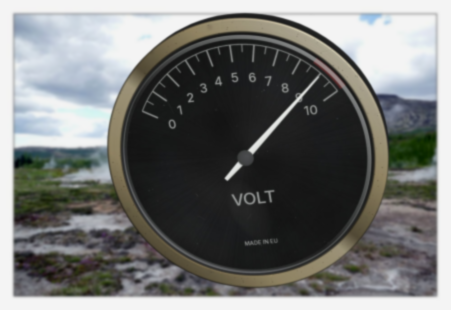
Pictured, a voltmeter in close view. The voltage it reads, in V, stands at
9 V
